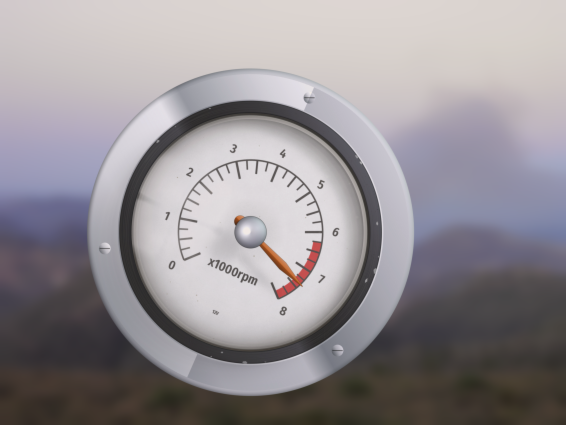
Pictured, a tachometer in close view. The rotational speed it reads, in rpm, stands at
7375 rpm
